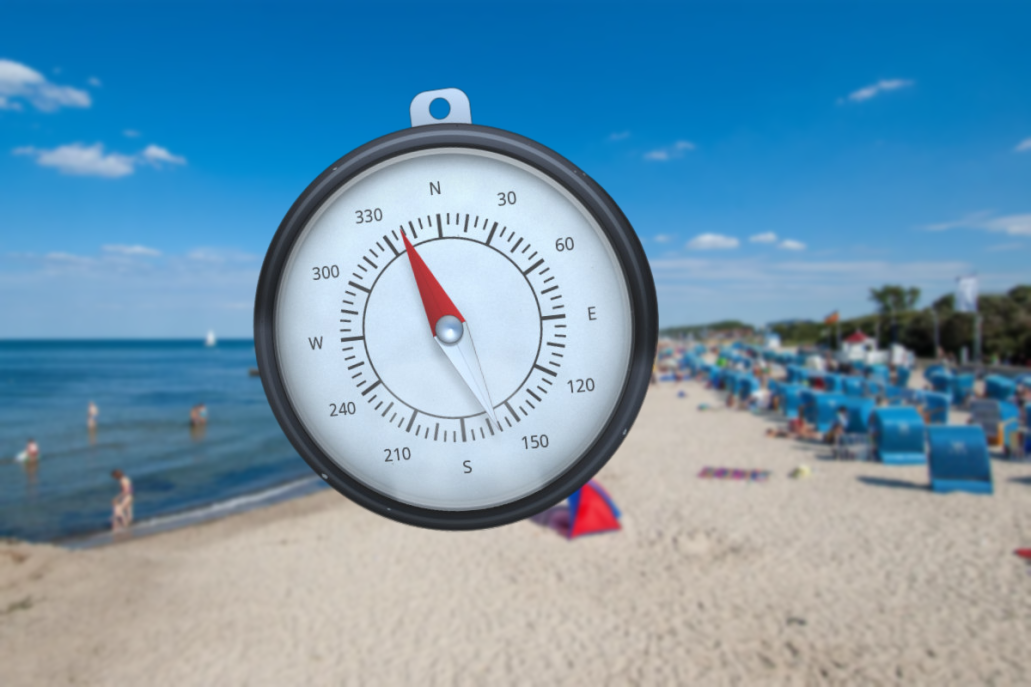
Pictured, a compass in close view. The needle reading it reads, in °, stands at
340 °
